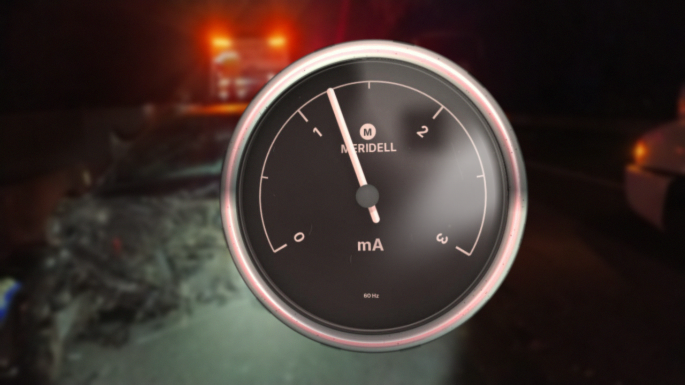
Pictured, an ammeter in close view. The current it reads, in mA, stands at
1.25 mA
